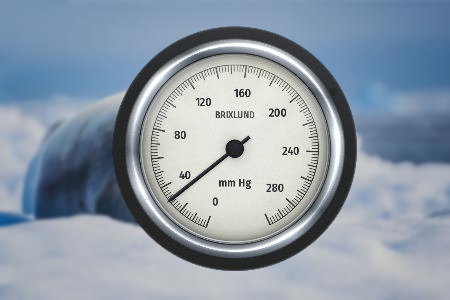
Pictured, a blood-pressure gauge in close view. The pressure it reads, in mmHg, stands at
30 mmHg
